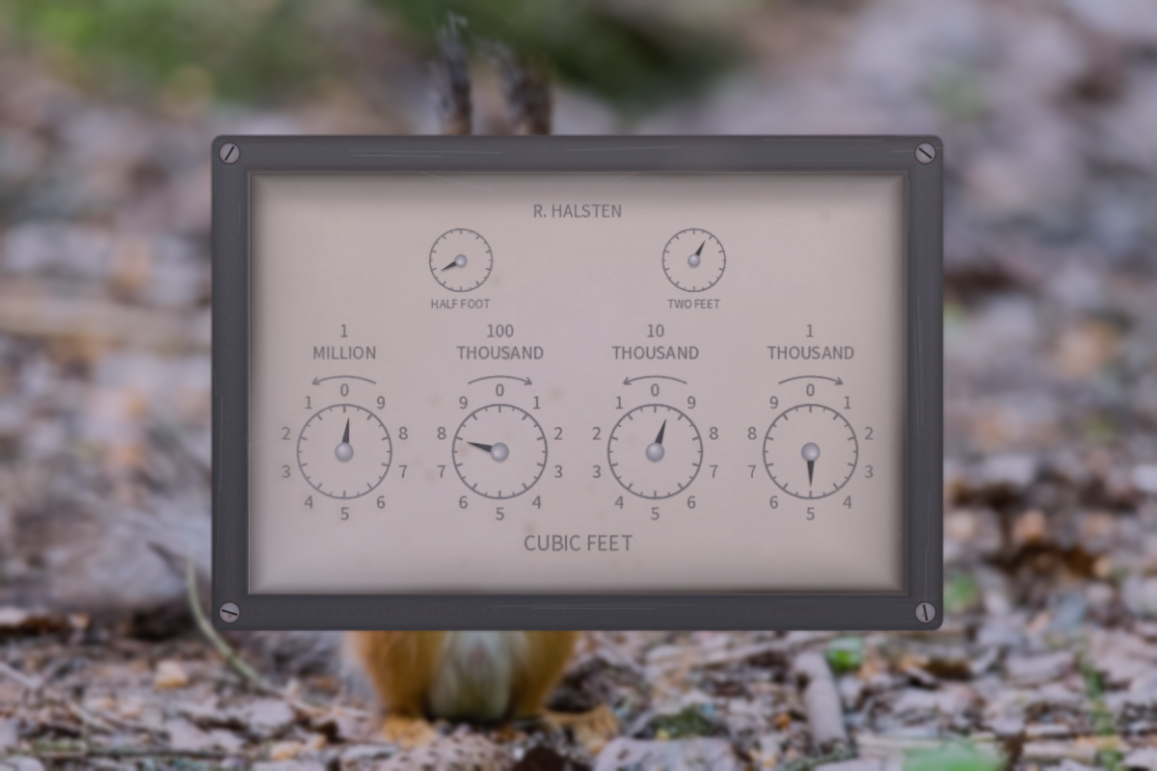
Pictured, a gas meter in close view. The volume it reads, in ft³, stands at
979500 ft³
